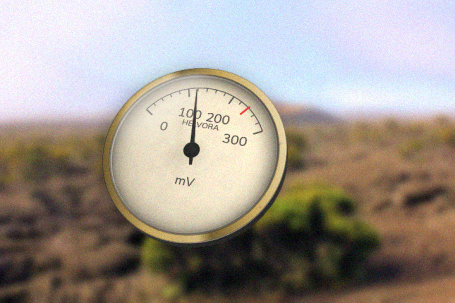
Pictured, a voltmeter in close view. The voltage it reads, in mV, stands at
120 mV
